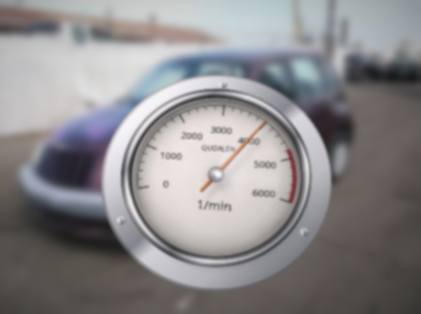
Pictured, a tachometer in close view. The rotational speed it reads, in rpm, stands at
4000 rpm
